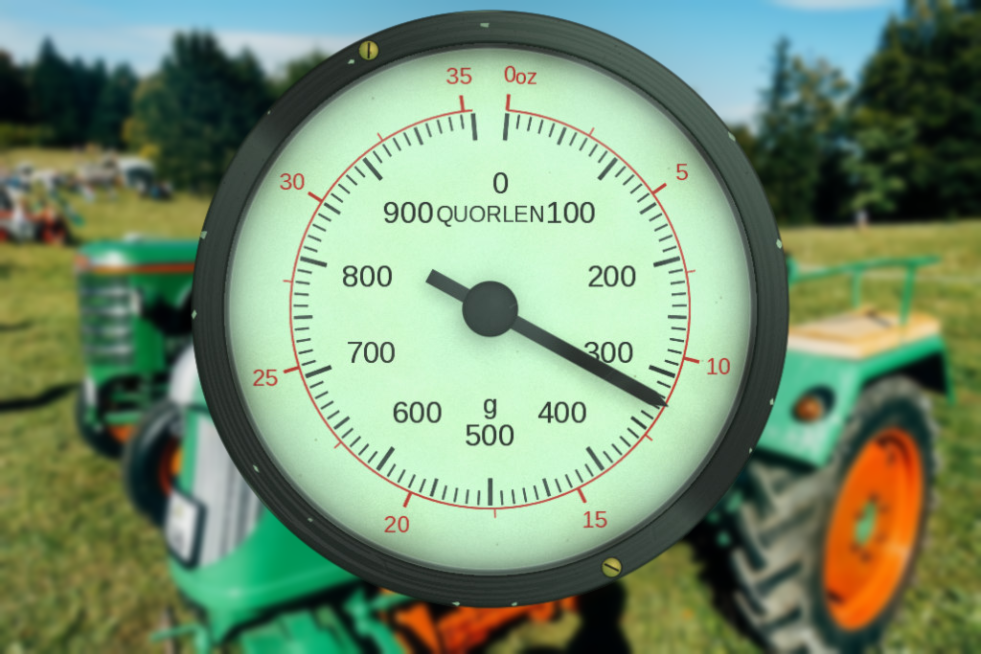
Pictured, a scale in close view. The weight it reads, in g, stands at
325 g
